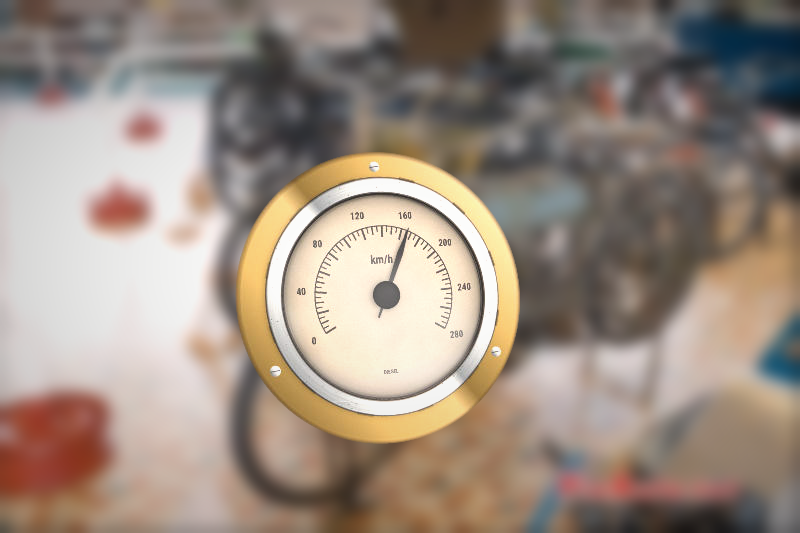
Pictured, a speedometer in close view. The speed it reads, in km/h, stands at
165 km/h
